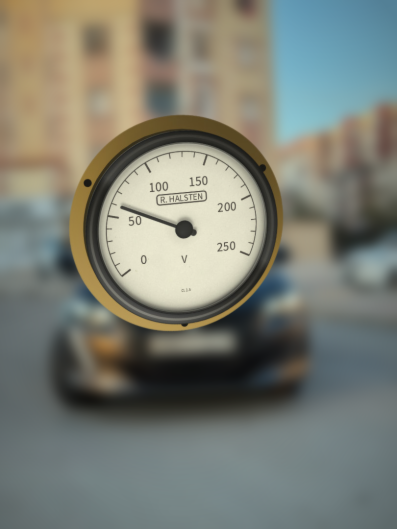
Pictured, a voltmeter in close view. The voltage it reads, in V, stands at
60 V
